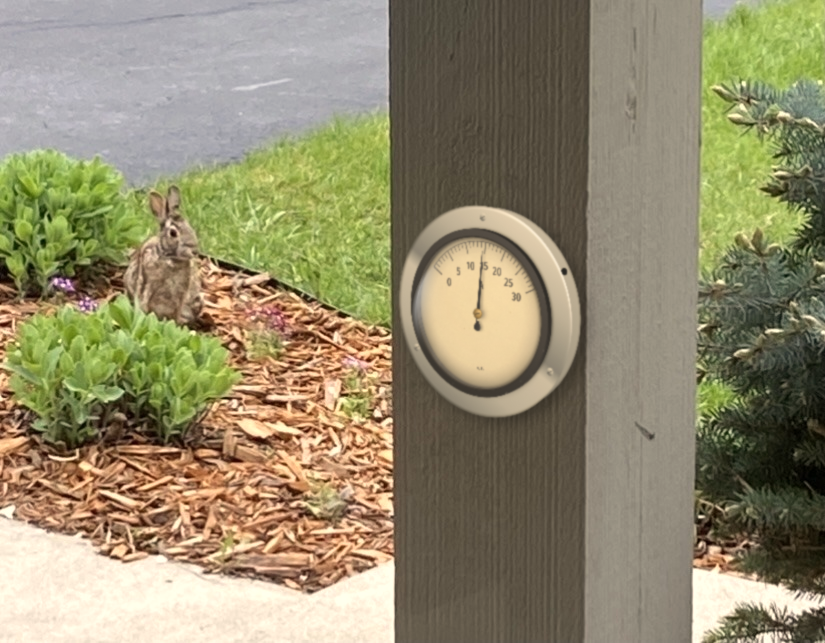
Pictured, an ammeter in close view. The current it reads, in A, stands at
15 A
